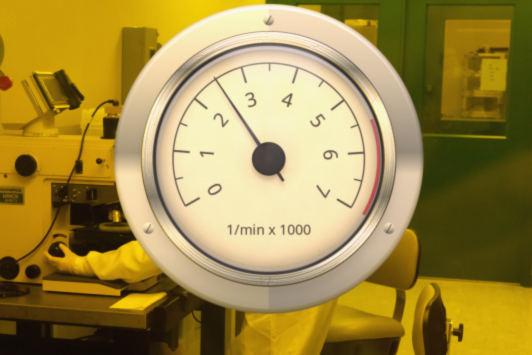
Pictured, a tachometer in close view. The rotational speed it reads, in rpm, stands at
2500 rpm
